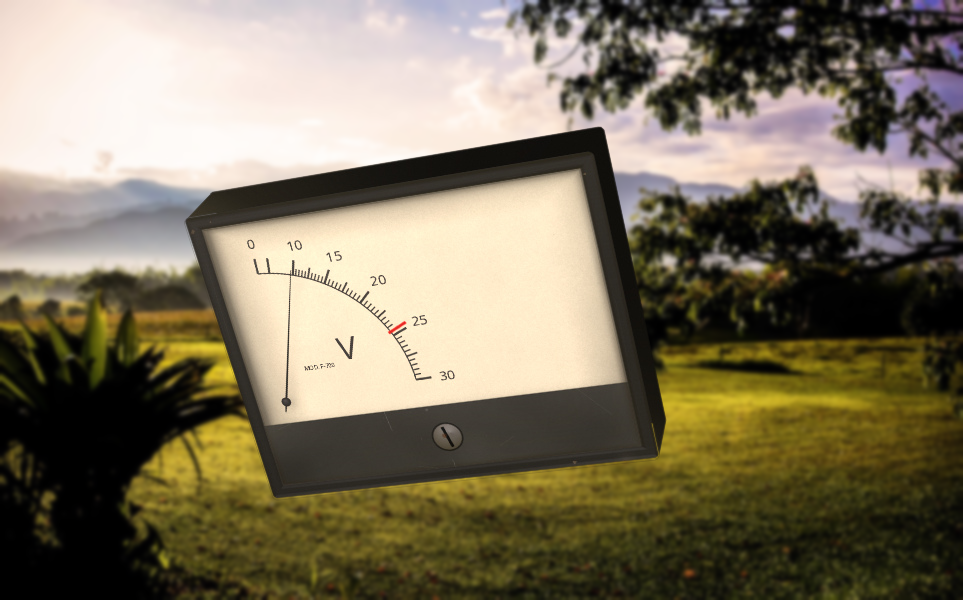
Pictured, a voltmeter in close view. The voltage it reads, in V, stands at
10 V
